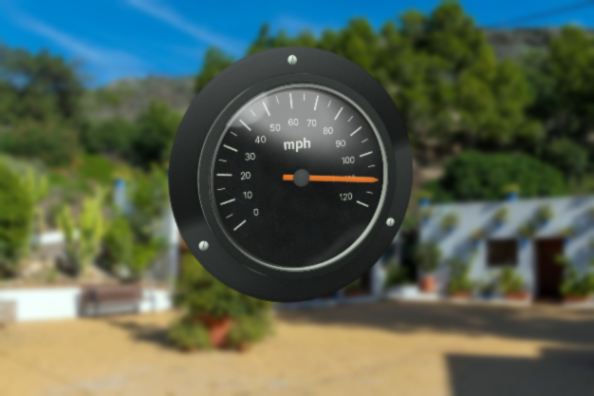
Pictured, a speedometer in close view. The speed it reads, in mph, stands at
110 mph
